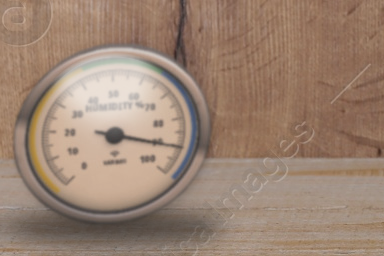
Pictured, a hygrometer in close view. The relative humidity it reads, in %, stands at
90 %
